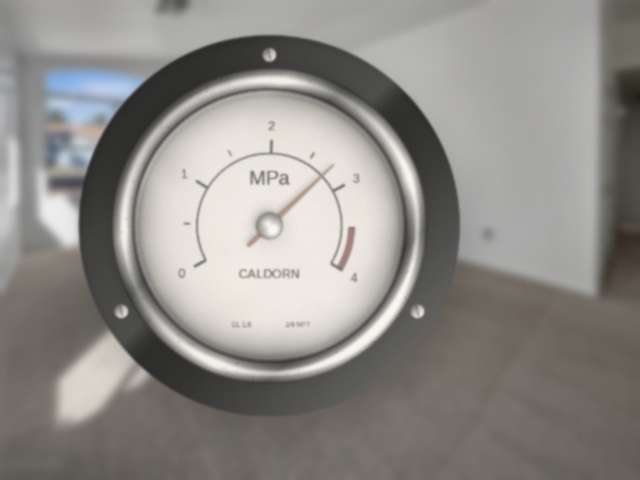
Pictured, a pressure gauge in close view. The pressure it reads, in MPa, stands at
2.75 MPa
